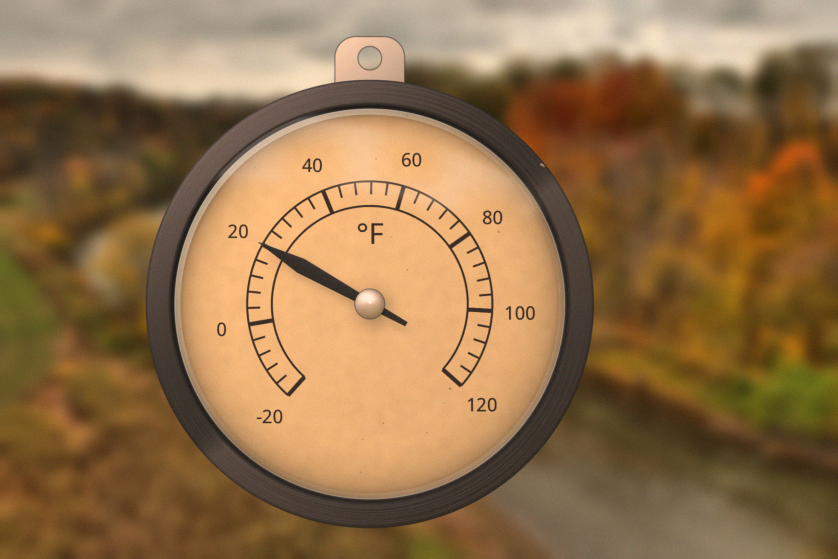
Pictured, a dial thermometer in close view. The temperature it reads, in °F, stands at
20 °F
